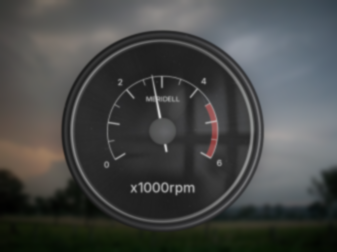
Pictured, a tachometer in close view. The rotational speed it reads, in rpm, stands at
2750 rpm
